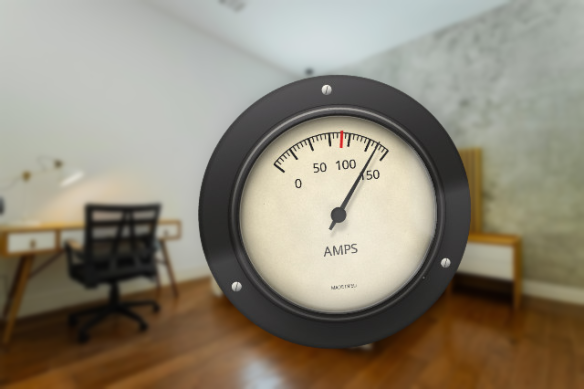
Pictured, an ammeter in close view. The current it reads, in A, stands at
135 A
